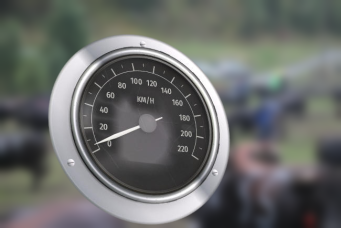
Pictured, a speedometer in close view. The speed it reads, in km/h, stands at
5 km/h
